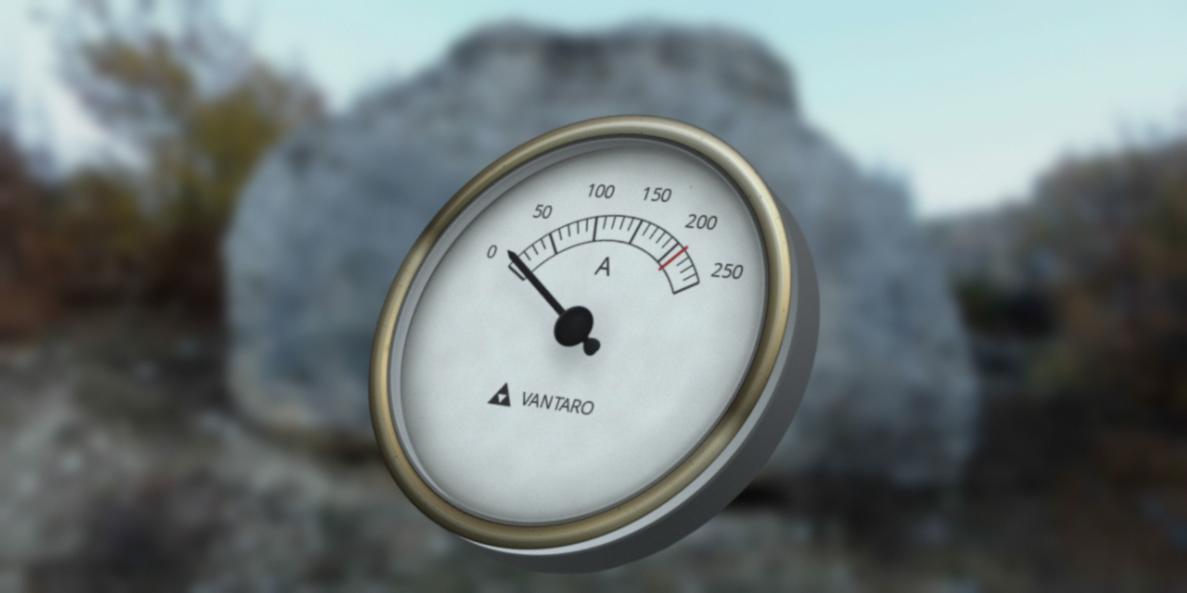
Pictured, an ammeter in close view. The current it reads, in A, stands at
10 A
